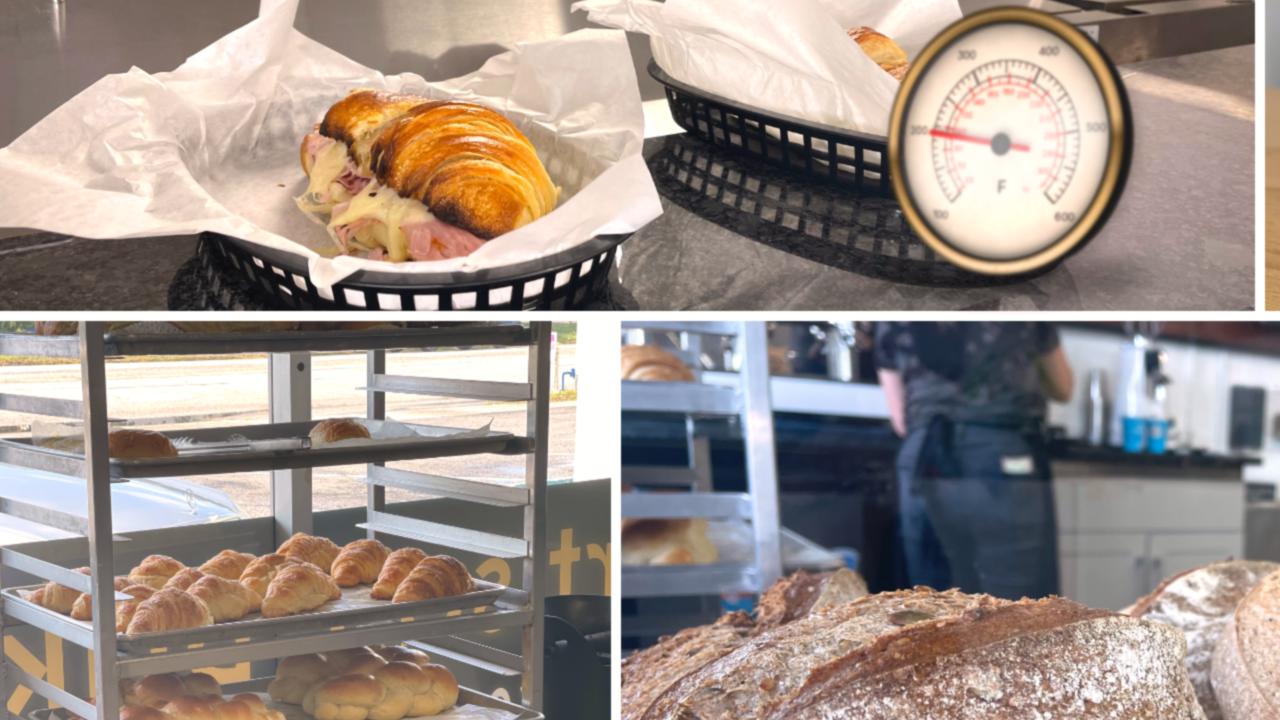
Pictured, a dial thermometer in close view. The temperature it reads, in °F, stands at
200 °F
